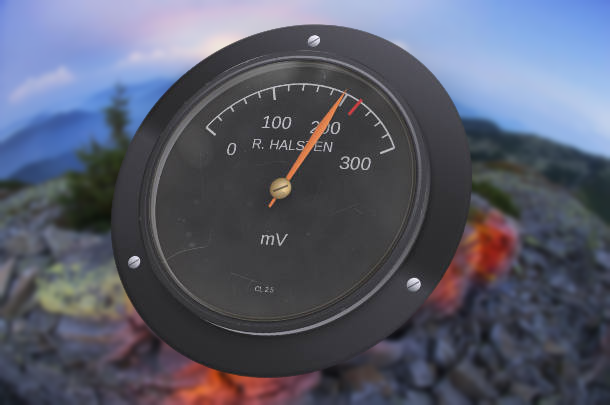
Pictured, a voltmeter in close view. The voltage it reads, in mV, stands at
200 mV
